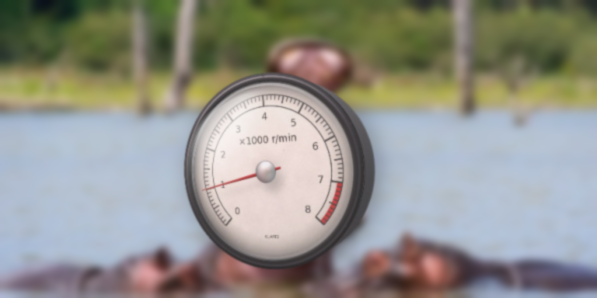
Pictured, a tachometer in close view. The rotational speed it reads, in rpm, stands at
1000 rpm
